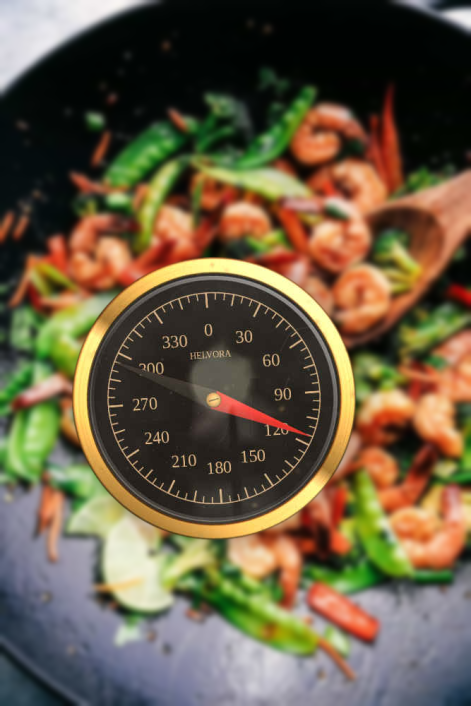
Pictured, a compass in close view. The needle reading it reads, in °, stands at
115 °
